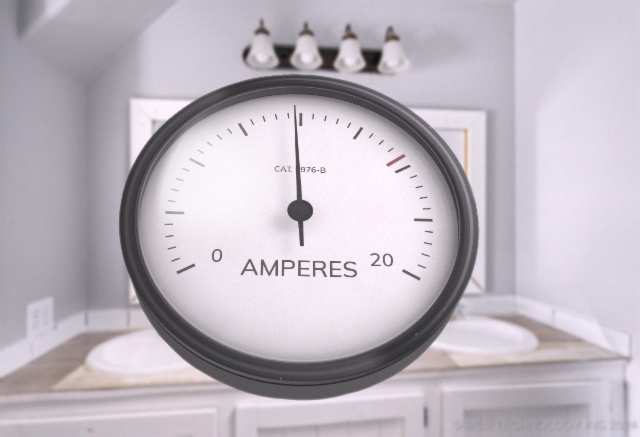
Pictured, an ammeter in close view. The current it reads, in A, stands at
9.75 A
